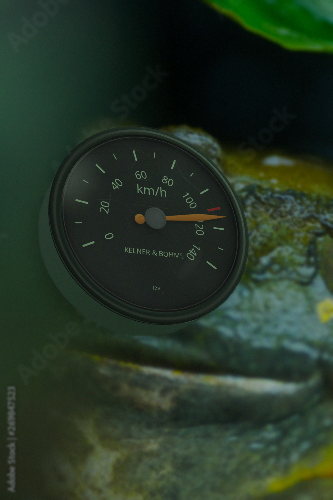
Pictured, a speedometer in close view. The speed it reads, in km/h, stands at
115 km/h
